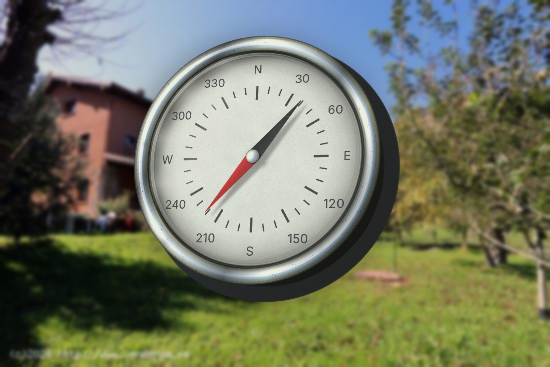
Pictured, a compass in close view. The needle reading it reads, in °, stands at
220 °
